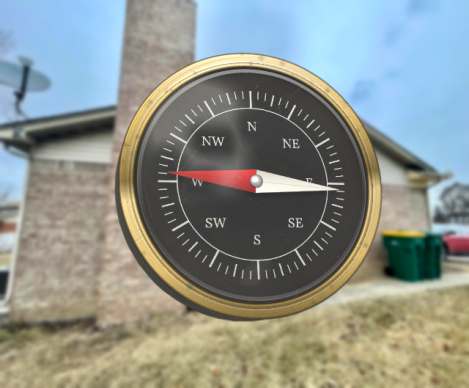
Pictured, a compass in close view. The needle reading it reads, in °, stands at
275 °
